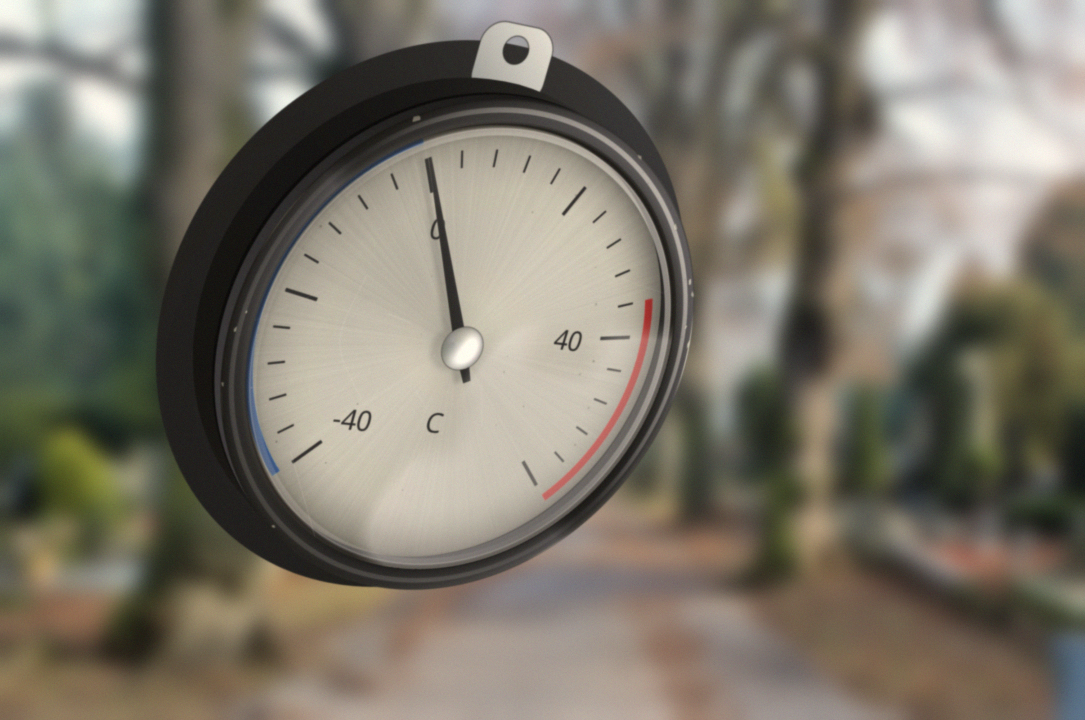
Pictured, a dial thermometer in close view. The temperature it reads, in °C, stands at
0 °C
